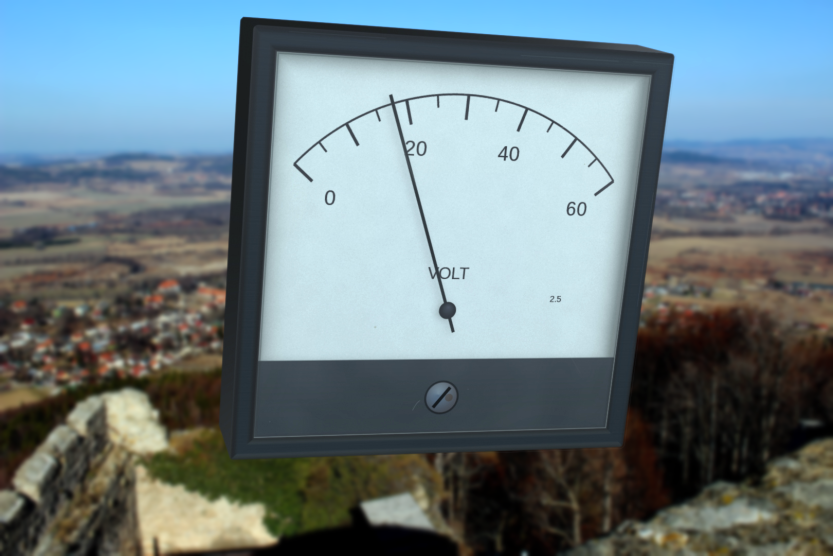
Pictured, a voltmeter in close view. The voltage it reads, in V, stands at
17.5 V
